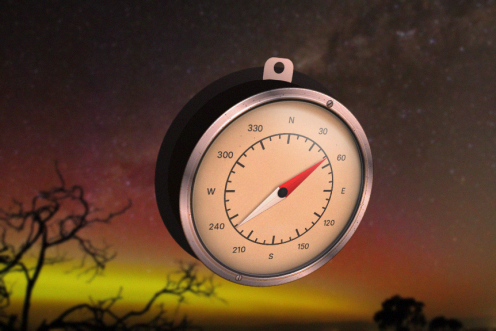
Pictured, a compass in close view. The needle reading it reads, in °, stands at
50 °
